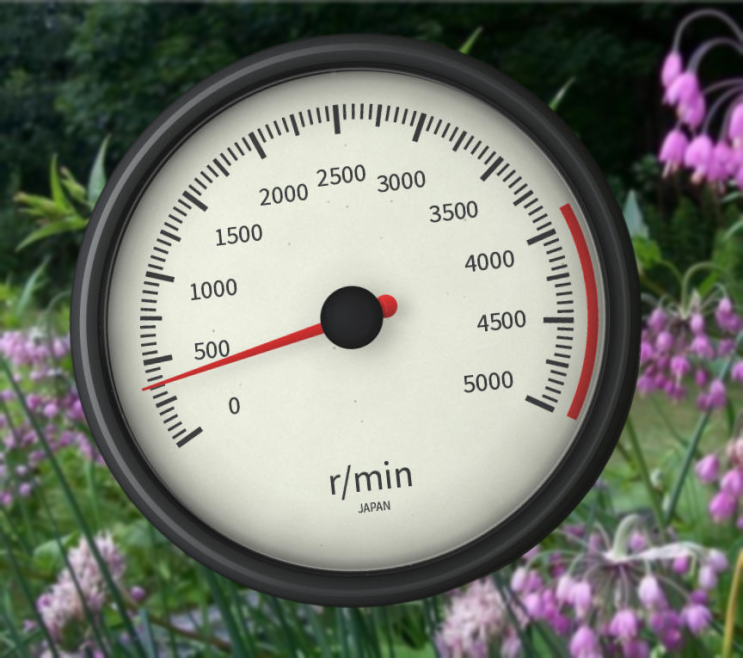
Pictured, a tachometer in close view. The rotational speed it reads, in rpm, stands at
350 rpm
